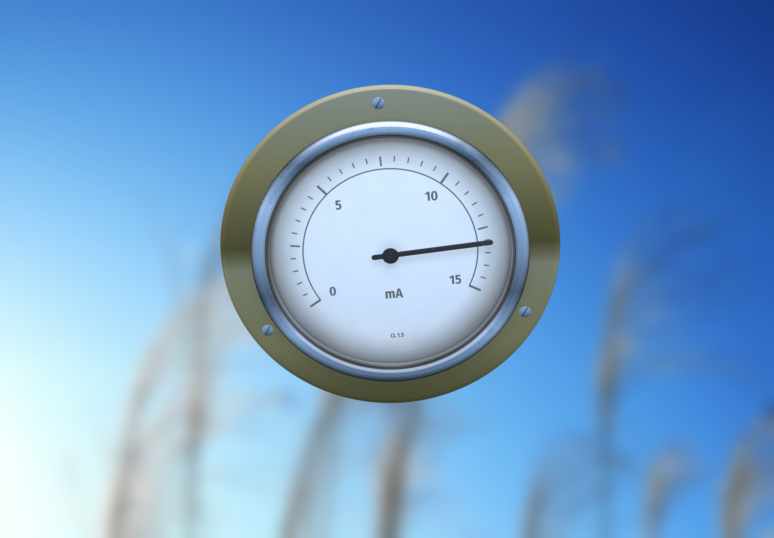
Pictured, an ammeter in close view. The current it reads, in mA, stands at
13 mA
